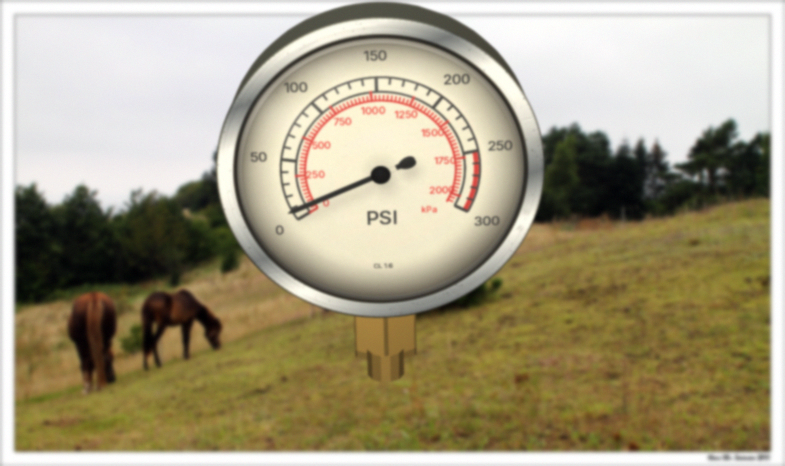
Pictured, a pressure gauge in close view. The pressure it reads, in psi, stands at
10 psi
